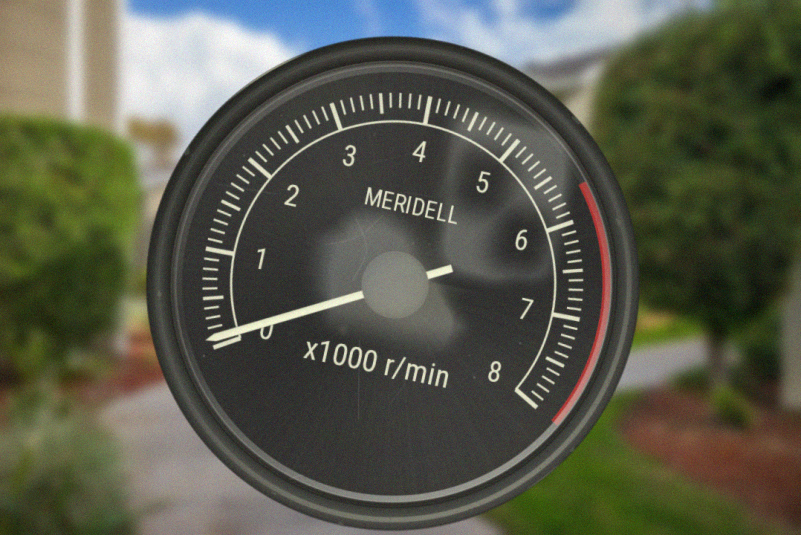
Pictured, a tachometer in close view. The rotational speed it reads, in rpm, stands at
100 rpm
